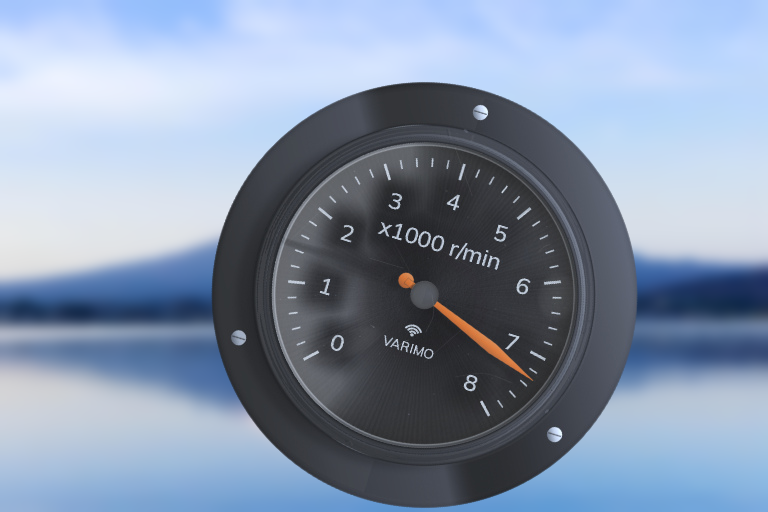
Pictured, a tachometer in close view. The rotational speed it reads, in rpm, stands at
7300 rpm
